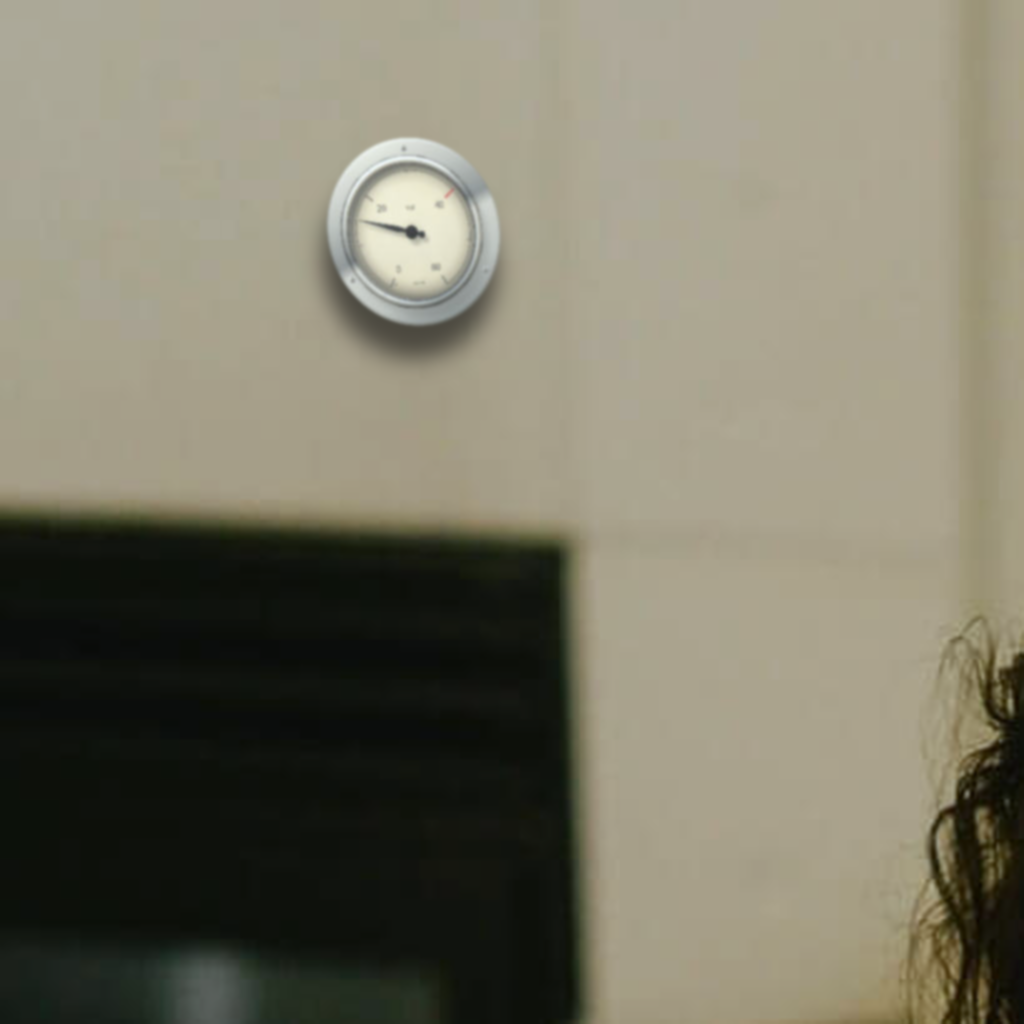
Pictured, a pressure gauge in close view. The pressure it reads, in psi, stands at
15 psi
